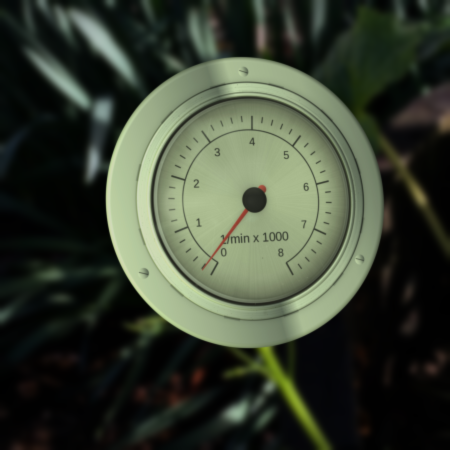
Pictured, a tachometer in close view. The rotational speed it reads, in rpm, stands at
200 rpm
